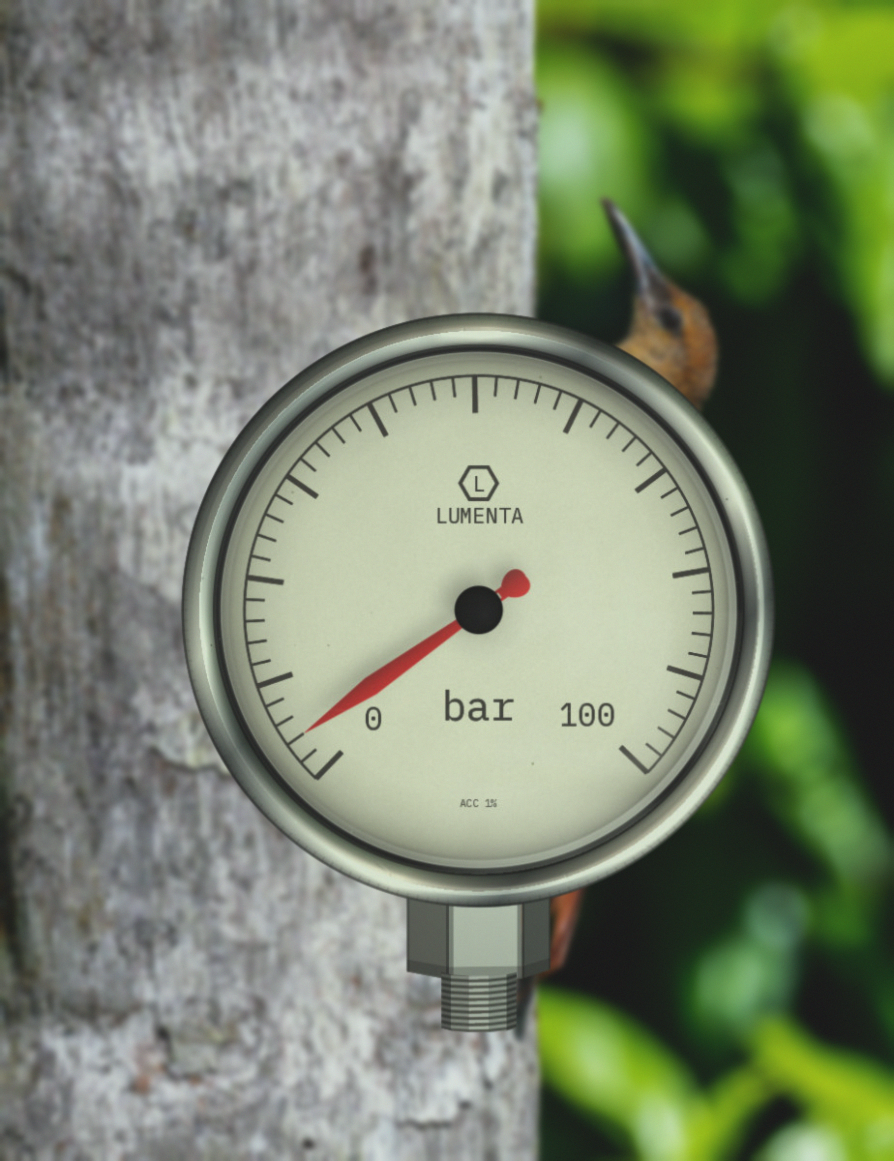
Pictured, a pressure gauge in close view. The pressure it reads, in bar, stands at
4 bar
